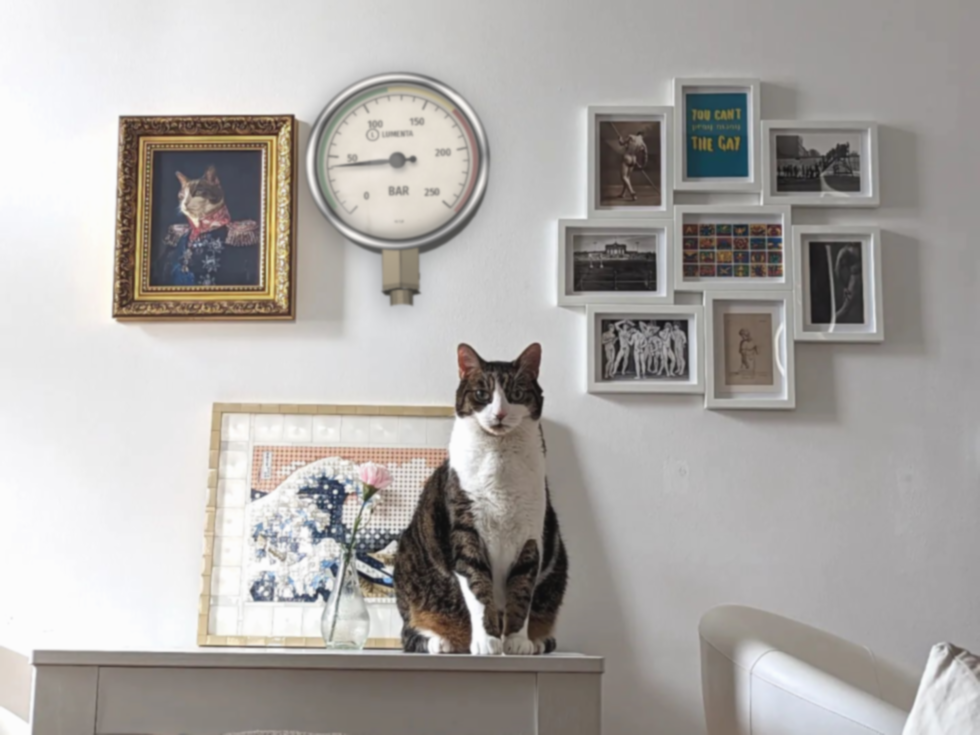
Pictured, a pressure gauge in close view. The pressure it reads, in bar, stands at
40 bar
